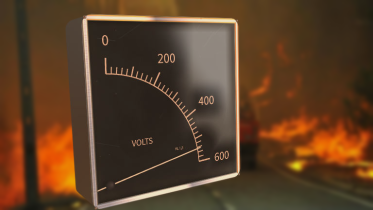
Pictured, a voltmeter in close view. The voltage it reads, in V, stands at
540 V
